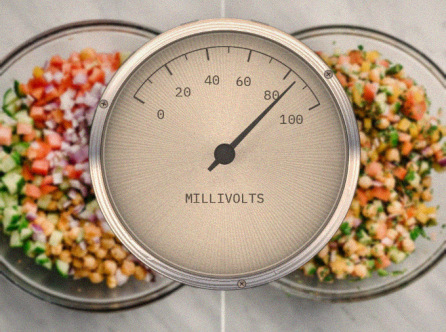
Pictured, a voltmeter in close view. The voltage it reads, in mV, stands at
85 mV
